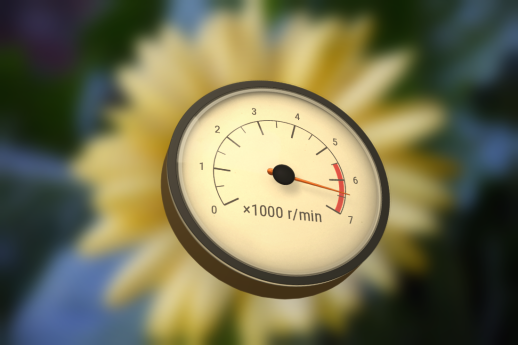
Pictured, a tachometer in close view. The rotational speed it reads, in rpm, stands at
6500 rpm
